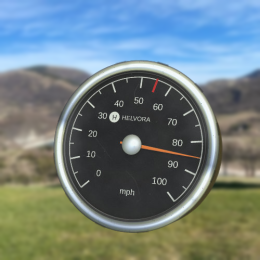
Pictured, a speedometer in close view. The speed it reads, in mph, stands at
85 mph
